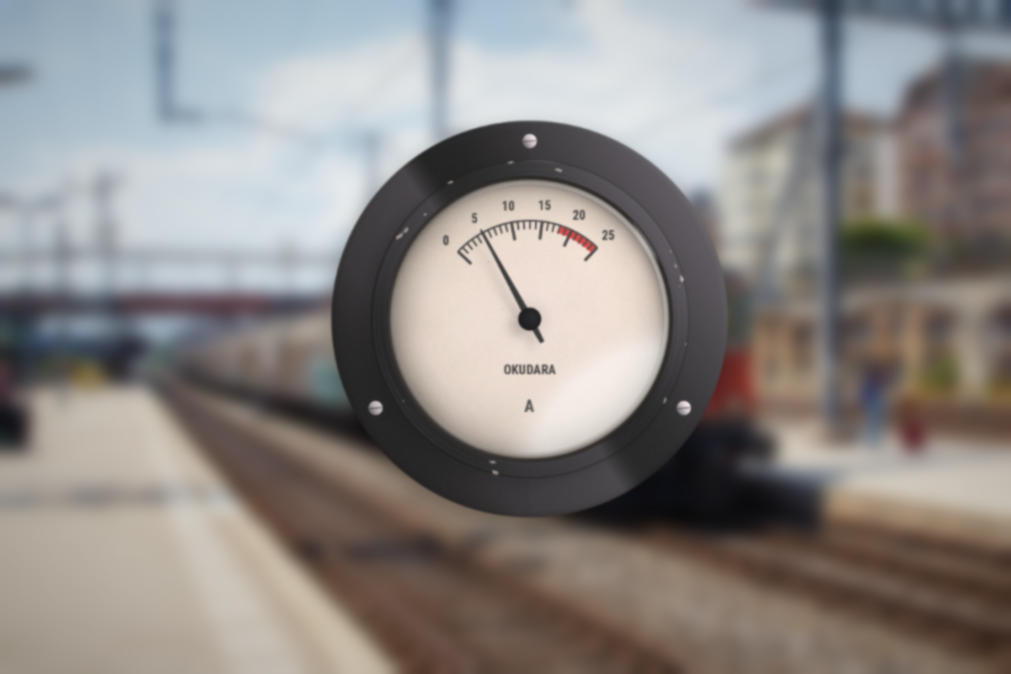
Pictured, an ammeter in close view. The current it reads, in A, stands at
5 A
